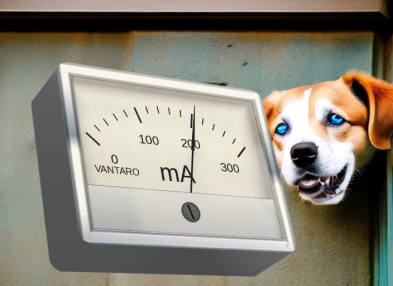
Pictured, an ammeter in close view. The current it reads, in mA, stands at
200 mA
